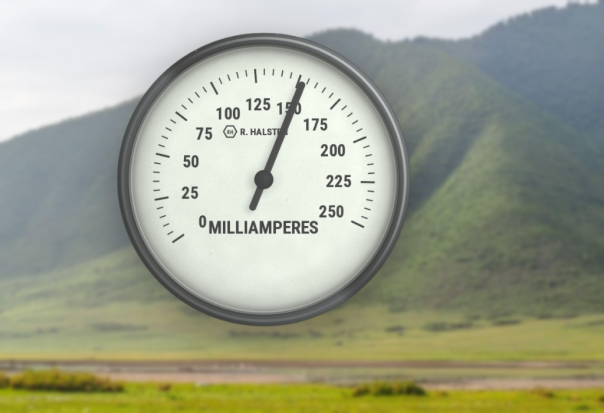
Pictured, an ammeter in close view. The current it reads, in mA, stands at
152.5 mA
